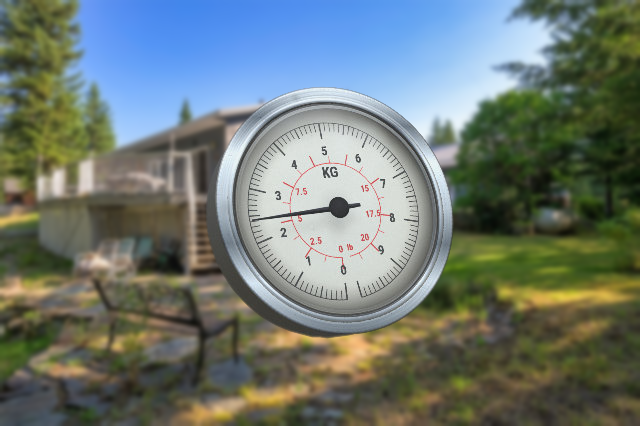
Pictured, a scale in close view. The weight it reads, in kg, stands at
2.4 kg
